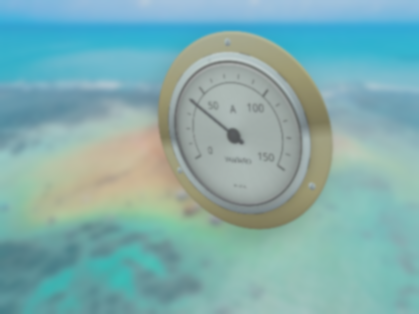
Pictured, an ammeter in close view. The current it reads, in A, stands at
40 A
